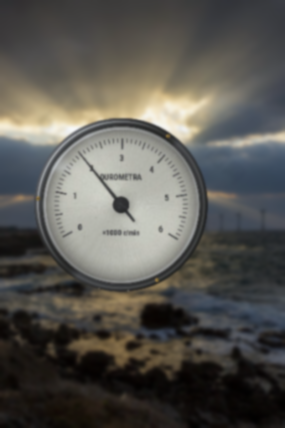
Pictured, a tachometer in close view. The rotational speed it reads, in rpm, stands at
2000 rpm
